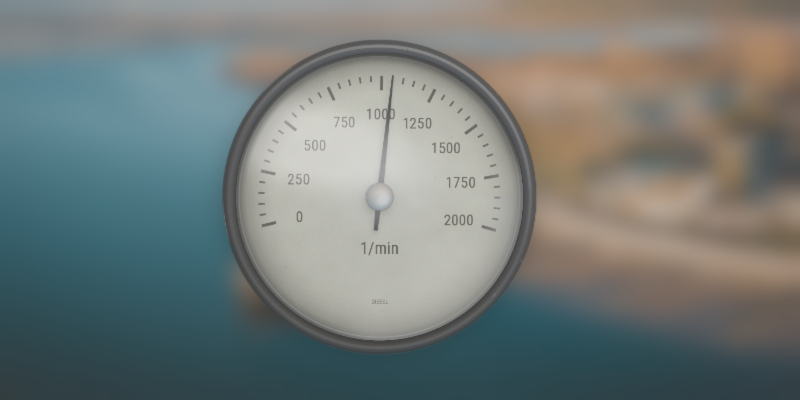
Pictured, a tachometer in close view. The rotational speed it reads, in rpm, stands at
1050 rpm
